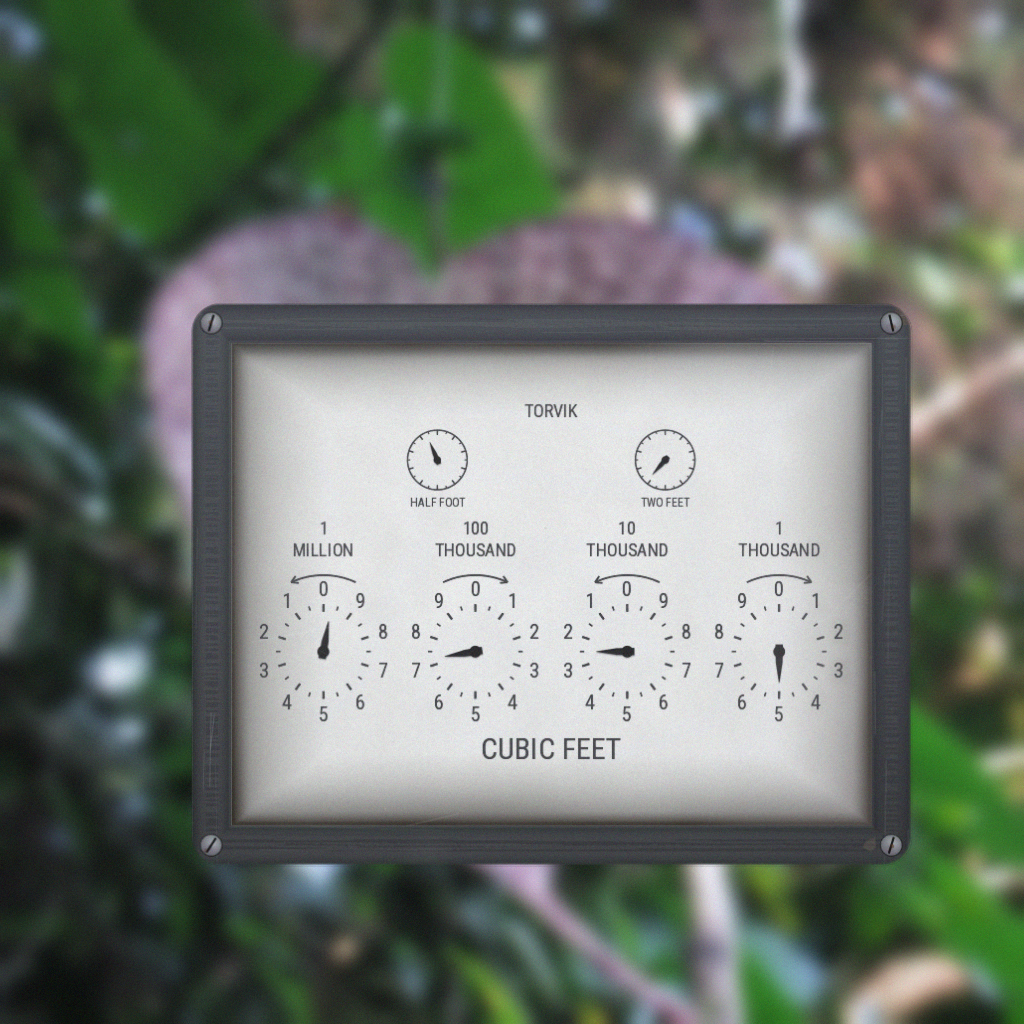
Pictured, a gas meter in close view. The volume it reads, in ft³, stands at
972500 ft³
